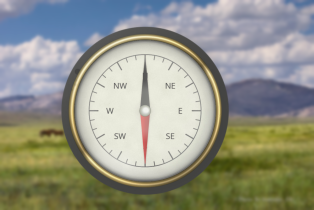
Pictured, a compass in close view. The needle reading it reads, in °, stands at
180 °
